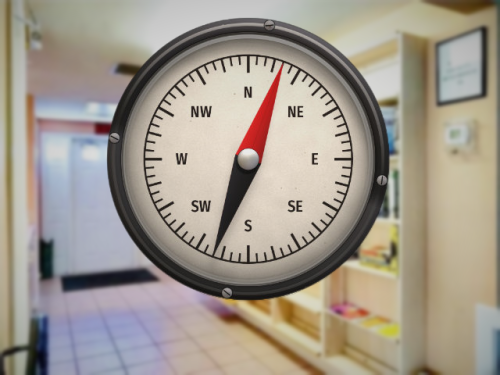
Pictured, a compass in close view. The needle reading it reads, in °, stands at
20 °
